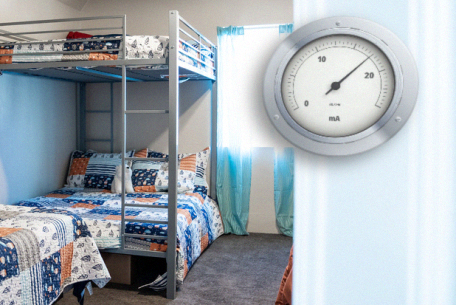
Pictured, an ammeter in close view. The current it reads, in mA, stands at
17.5 mA
